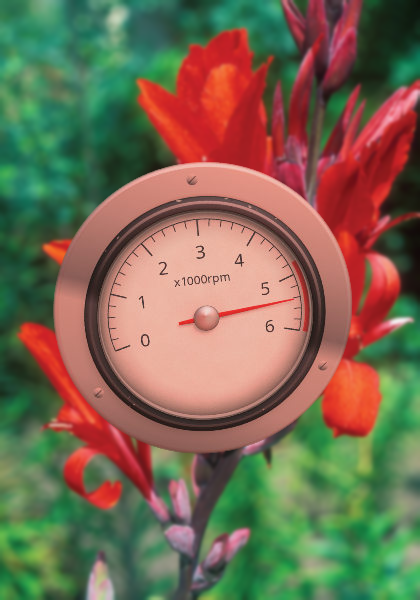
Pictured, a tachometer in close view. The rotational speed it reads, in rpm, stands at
5400 rpm
